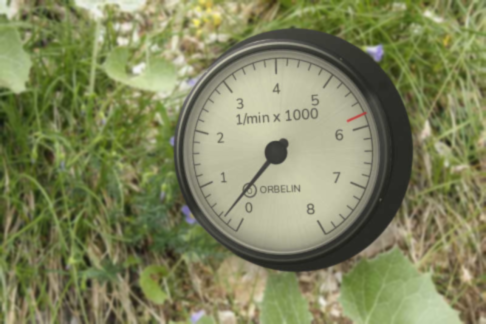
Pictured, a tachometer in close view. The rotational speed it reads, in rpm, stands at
300 rpm
